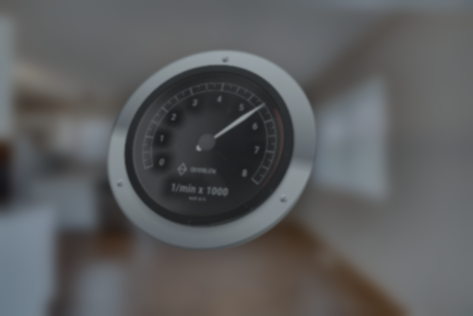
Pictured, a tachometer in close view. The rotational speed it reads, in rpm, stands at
5500 rpm
